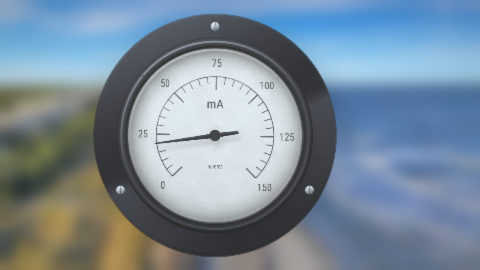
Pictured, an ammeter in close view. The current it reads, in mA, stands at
20 mA
